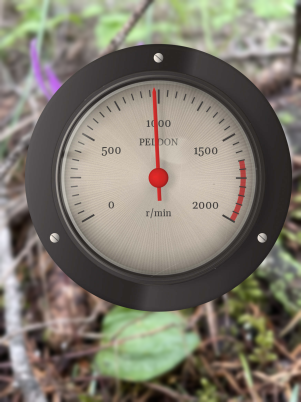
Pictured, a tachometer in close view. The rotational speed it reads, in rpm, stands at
975 rpm
